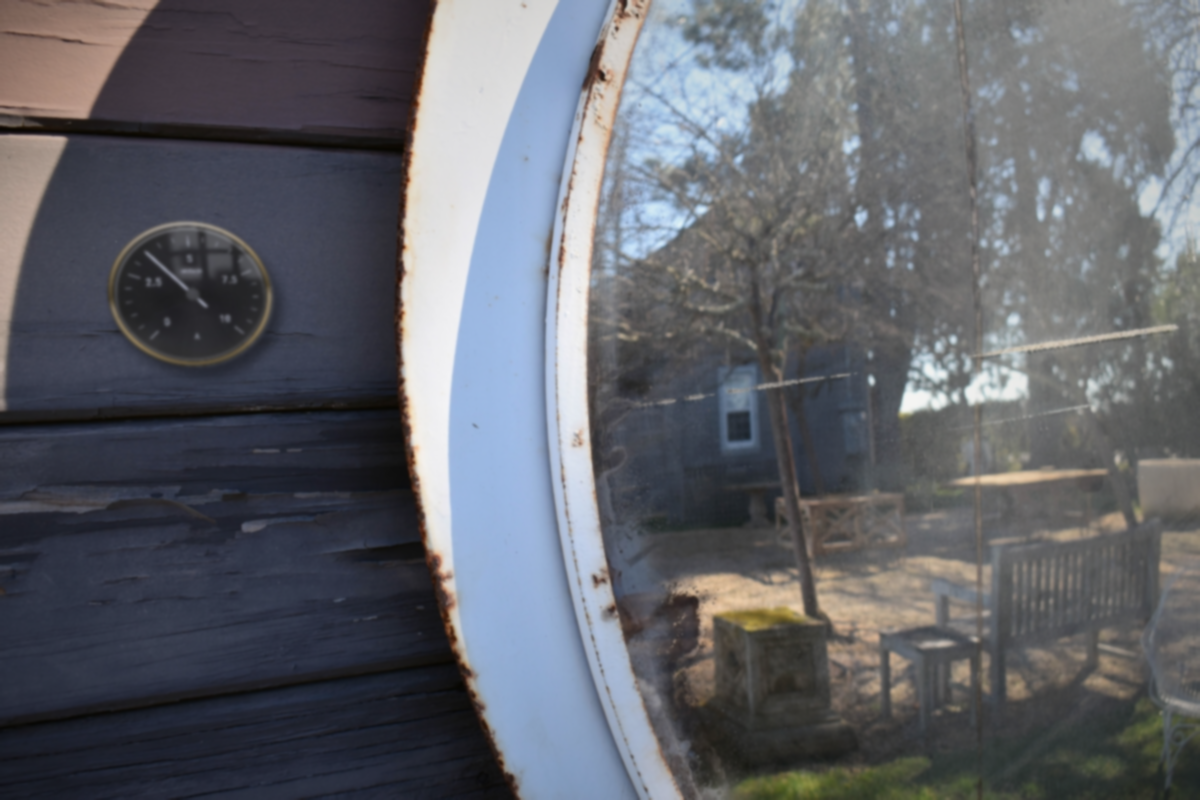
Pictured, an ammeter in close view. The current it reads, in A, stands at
3.5 A
